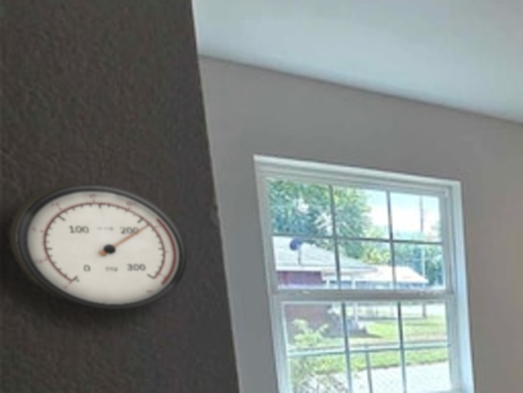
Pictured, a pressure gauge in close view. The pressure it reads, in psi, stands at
210 psi
